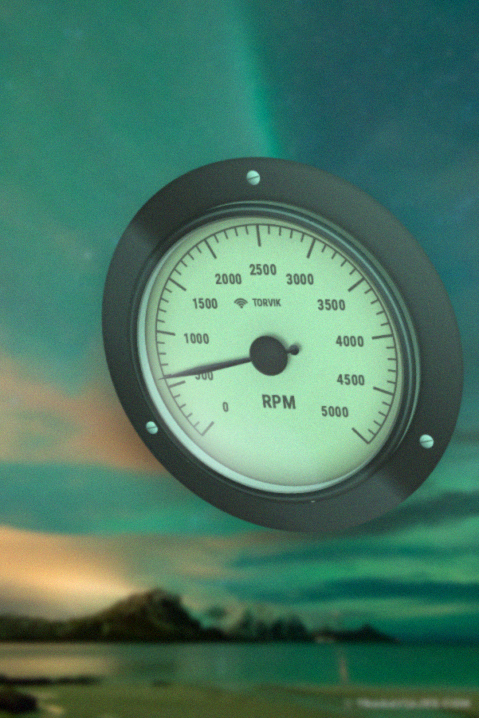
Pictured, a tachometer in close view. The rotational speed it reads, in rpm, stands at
600 rpm
